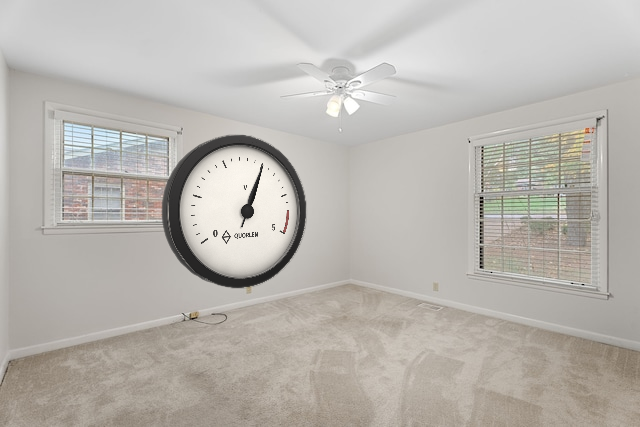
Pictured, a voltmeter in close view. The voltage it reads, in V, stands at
3 V
